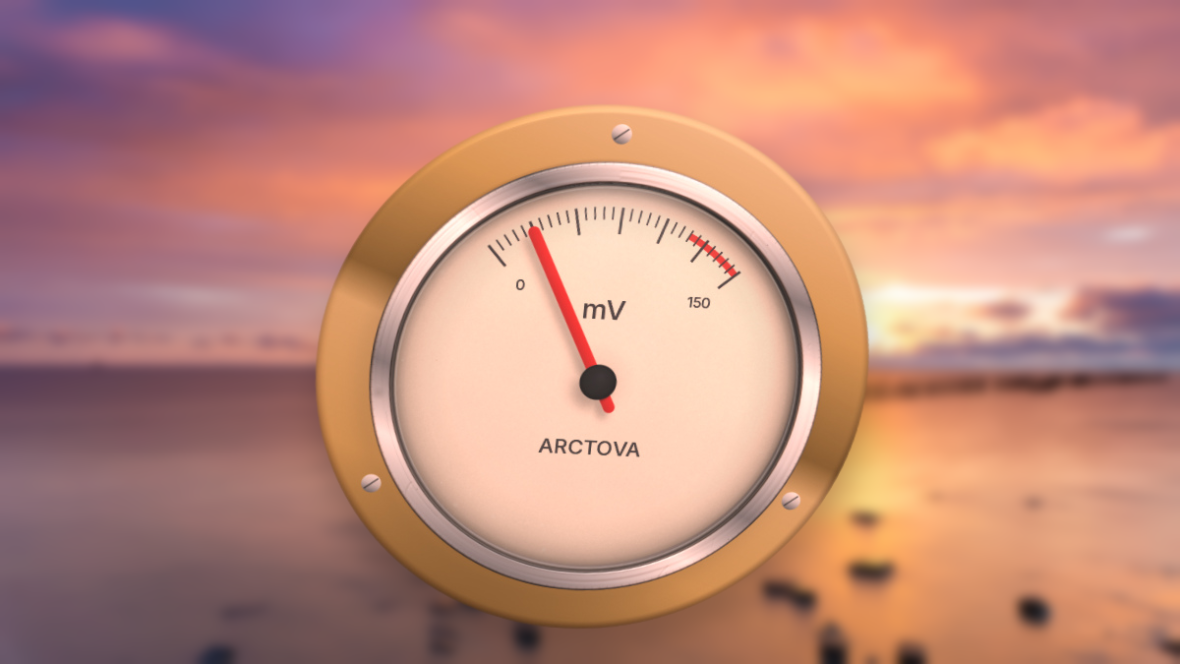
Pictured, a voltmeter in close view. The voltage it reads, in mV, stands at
25 mV
